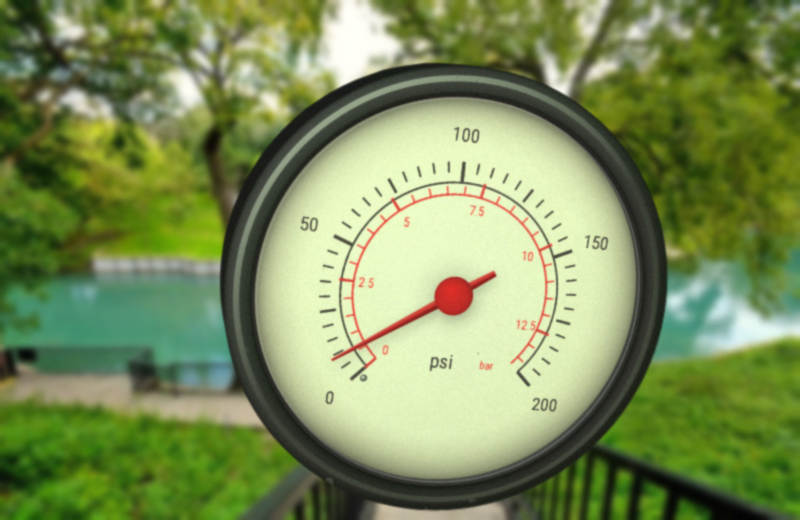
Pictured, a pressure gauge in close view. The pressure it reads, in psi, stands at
10 psi
